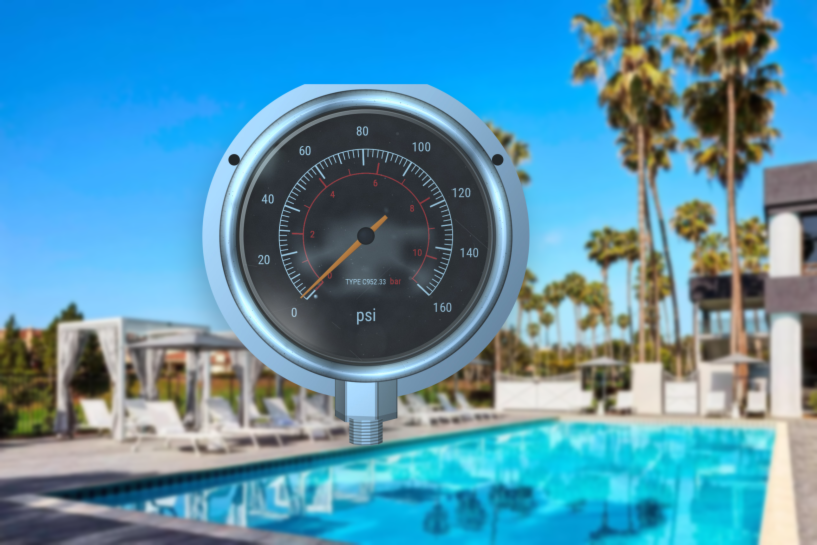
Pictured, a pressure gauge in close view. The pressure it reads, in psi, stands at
2 psi
